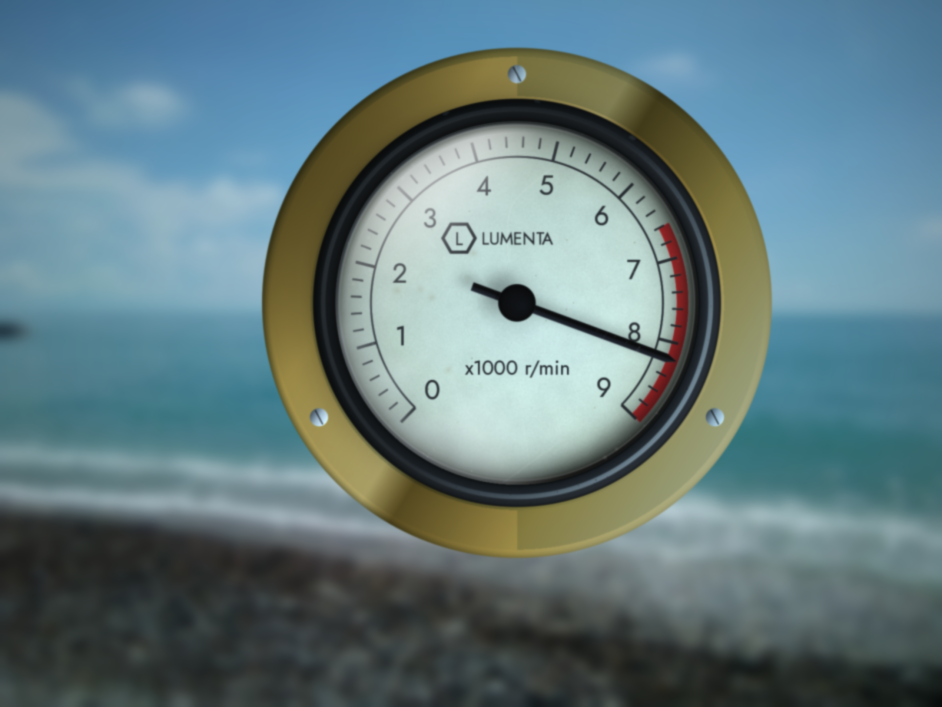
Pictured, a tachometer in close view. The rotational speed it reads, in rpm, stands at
8200 rpm
